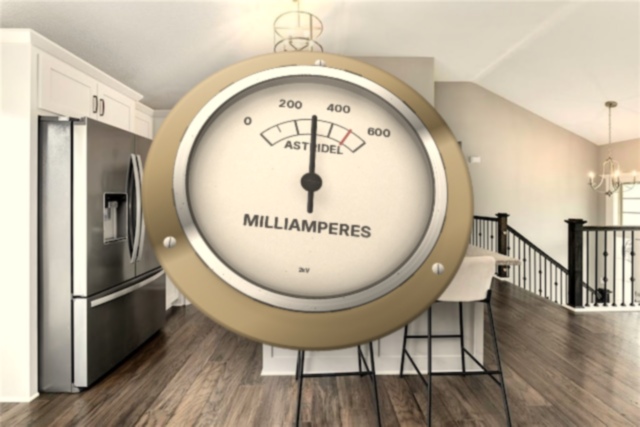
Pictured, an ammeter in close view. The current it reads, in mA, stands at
300 mA
